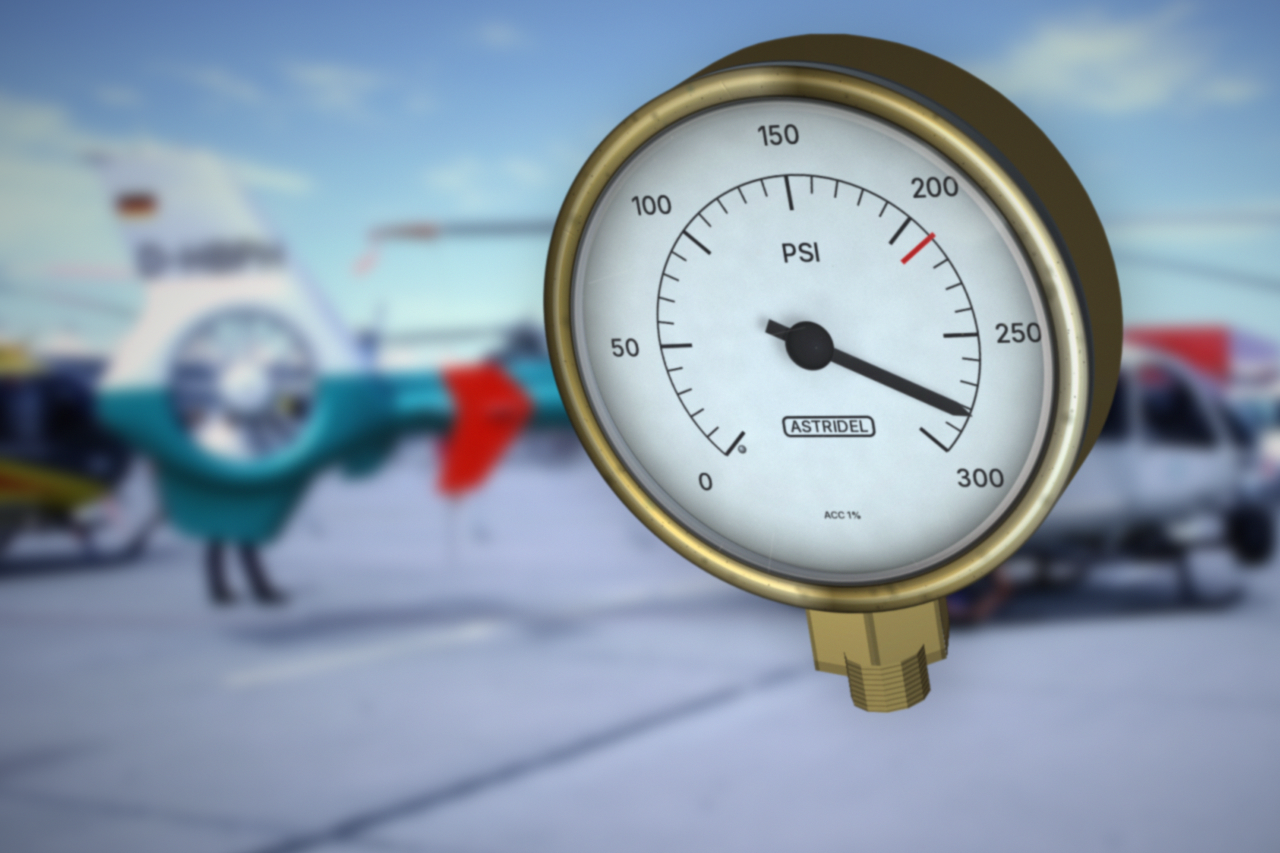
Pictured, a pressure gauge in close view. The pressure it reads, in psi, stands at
280 psi
